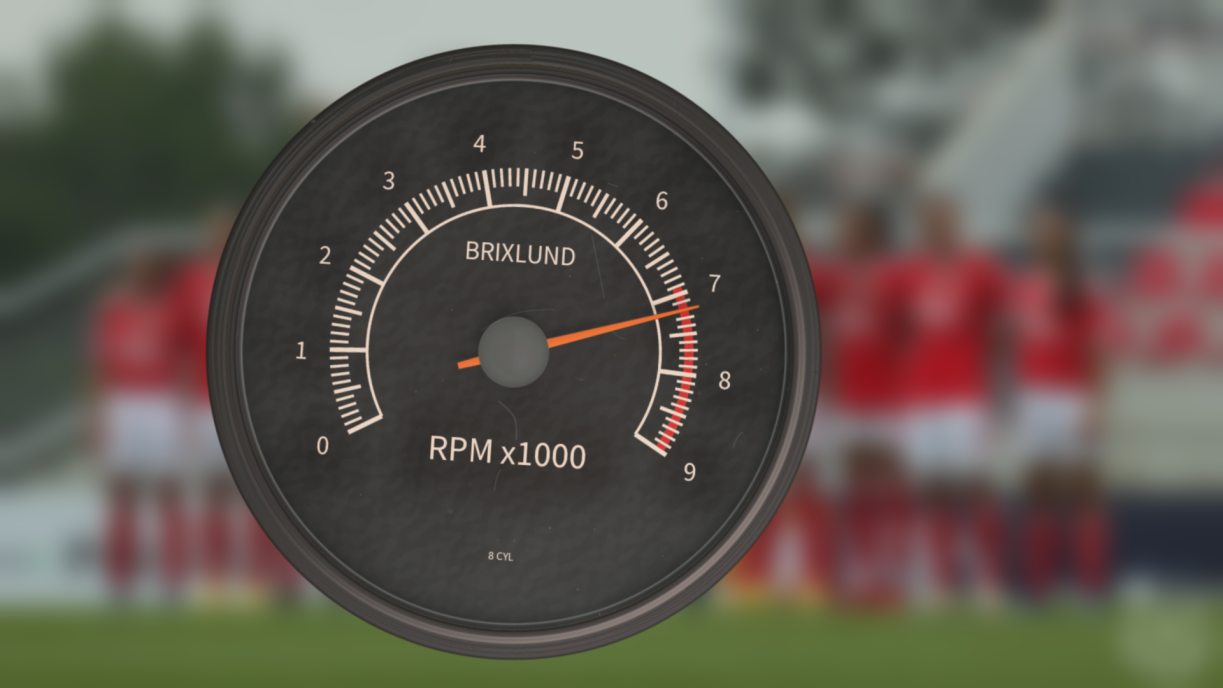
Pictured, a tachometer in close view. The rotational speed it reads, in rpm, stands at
7200 rpm
